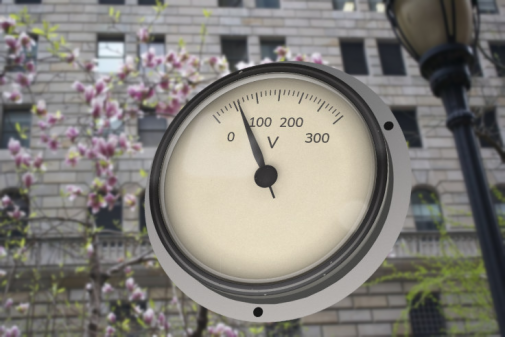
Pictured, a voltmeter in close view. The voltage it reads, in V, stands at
60 V
